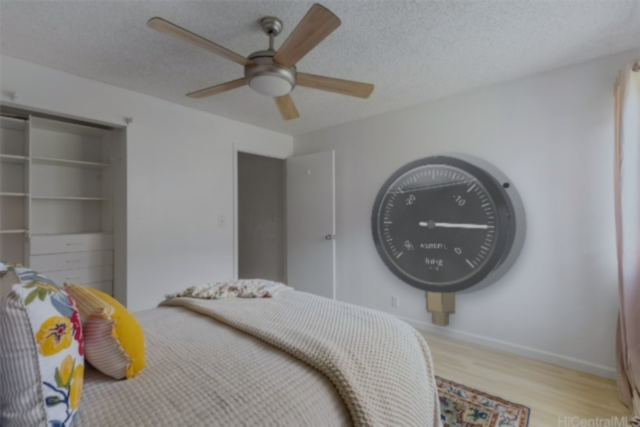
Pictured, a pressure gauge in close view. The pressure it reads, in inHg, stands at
-5 inHg
